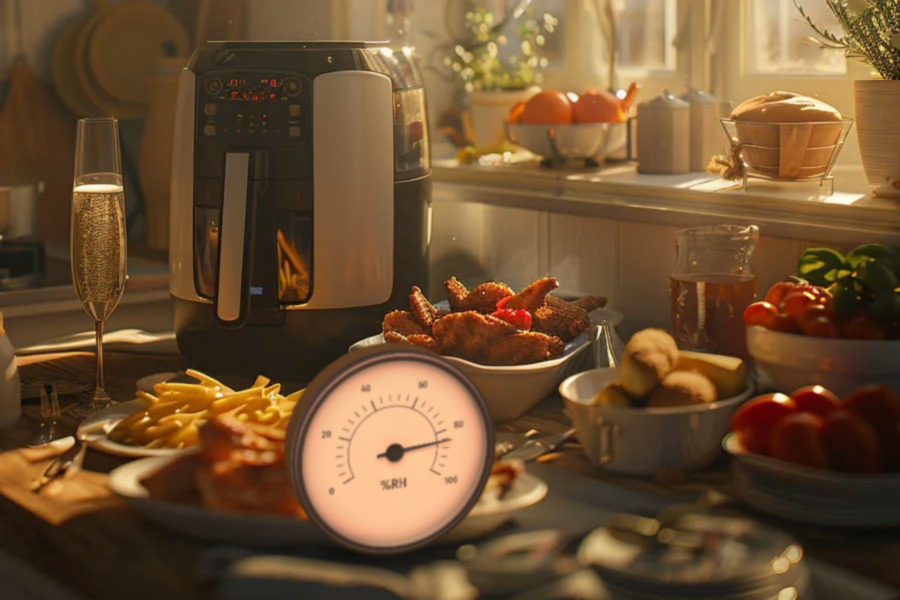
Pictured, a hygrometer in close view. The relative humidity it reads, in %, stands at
84 %
